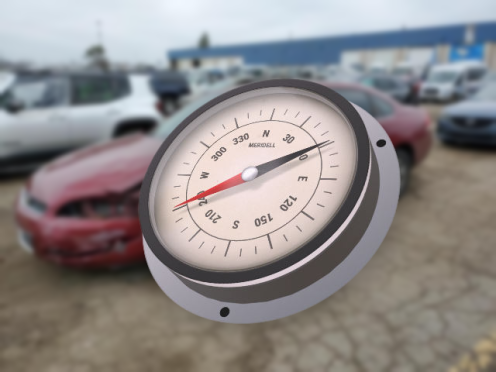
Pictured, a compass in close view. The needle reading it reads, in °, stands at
240 °
